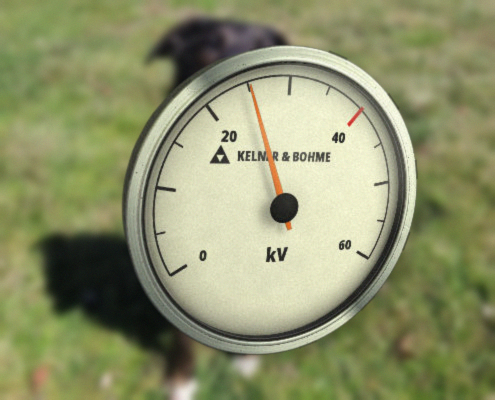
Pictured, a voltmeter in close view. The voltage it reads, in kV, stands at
25 kV
